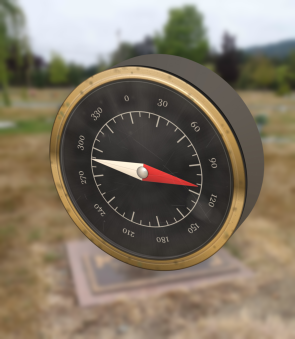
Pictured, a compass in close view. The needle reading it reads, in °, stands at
110 °
